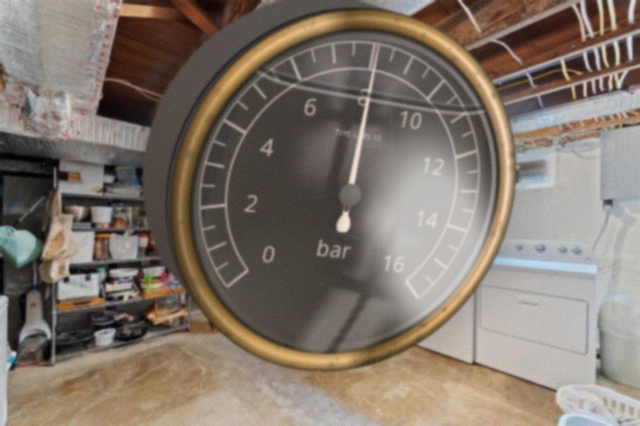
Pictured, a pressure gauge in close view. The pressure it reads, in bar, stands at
8 bar
